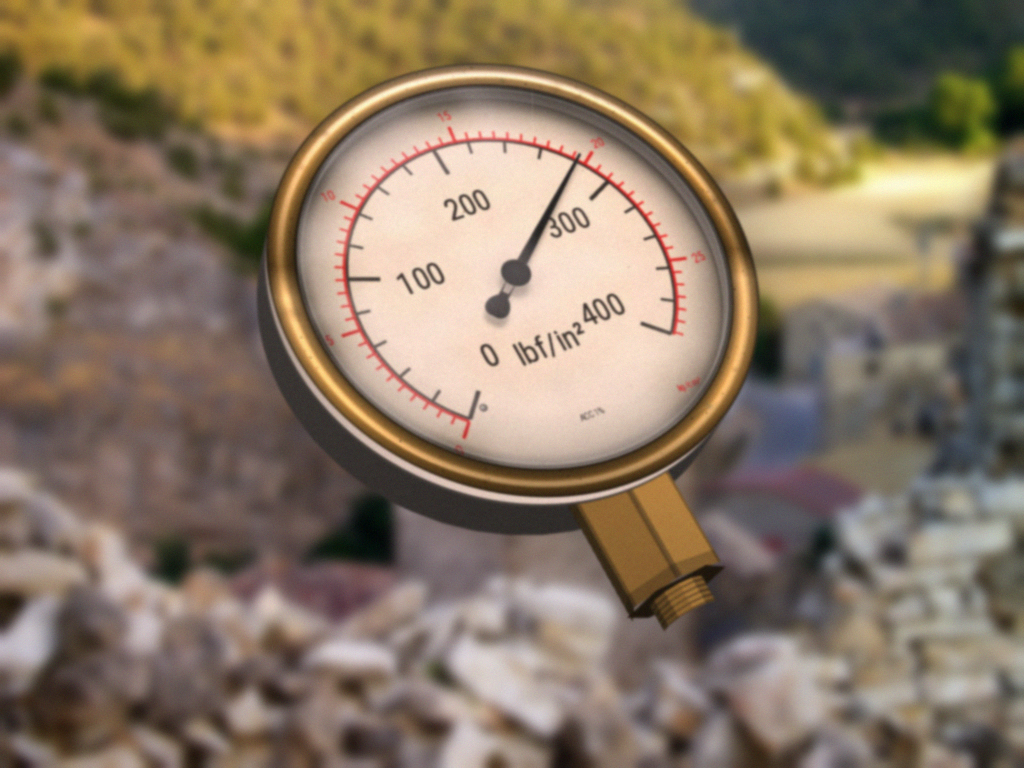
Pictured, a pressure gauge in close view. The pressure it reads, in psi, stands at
280 psi
